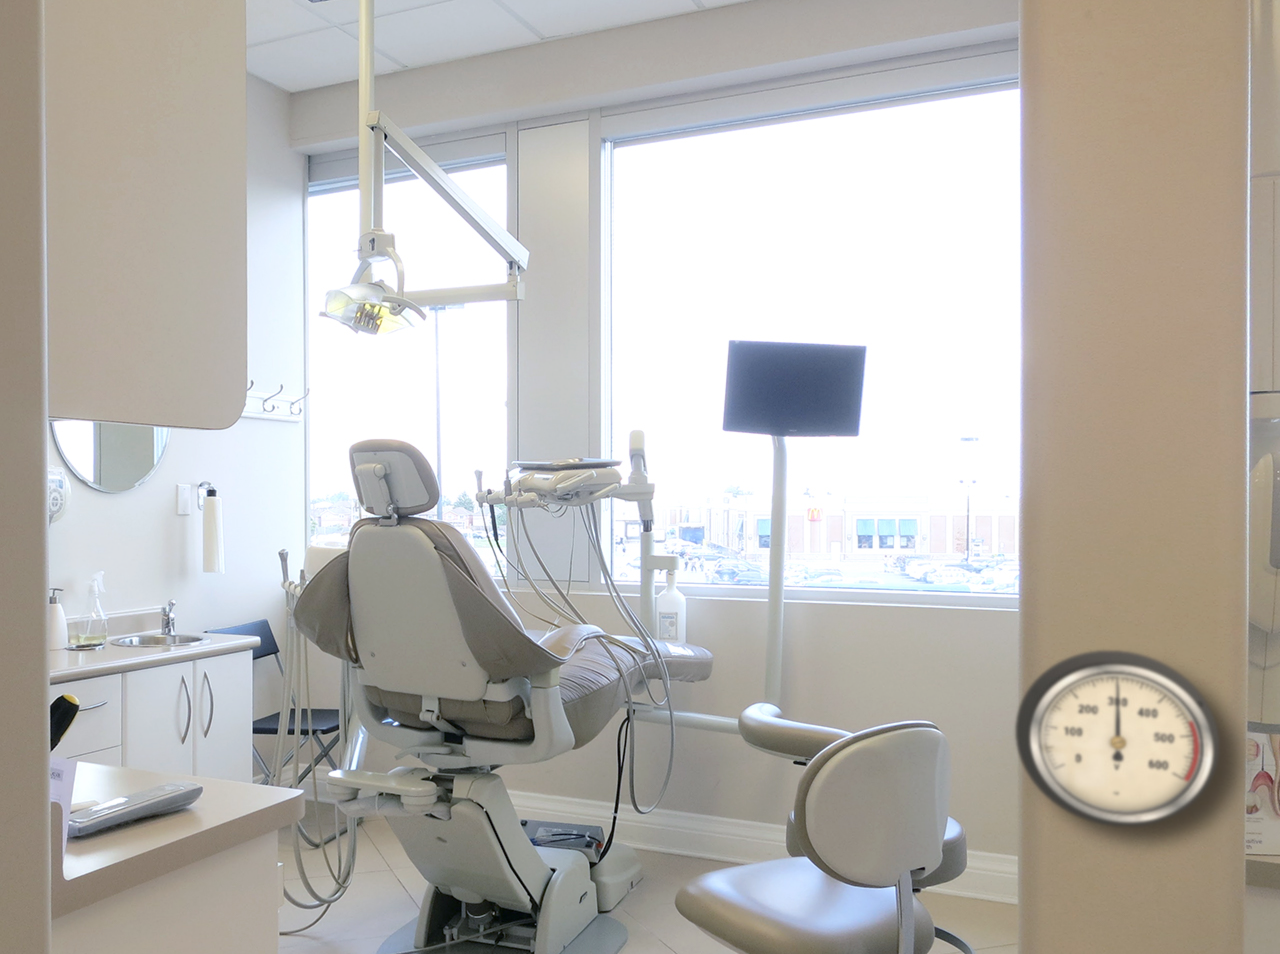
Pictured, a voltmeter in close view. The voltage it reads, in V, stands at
300 V
